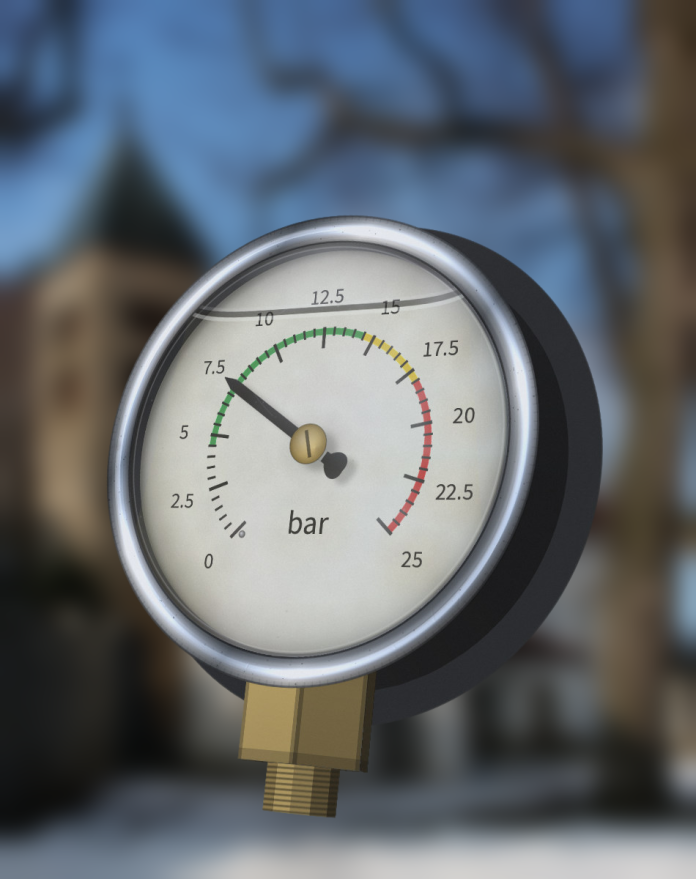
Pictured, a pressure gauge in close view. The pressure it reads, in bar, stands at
7.5 bar
